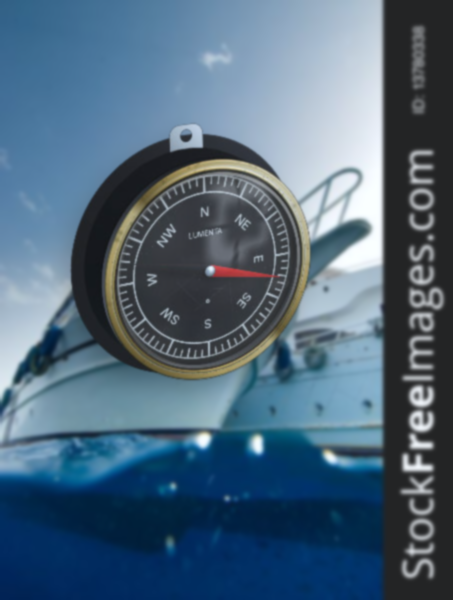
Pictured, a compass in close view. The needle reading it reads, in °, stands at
105 °
